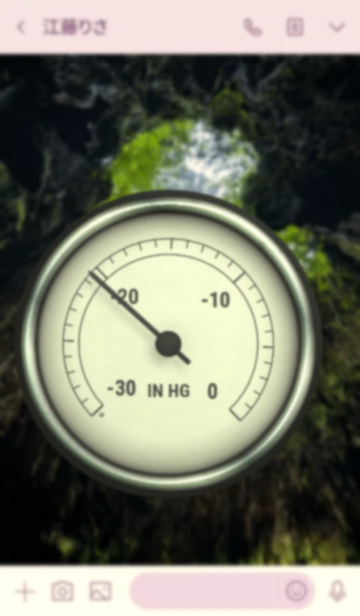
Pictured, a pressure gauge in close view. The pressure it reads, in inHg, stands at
-20.5 inHg
